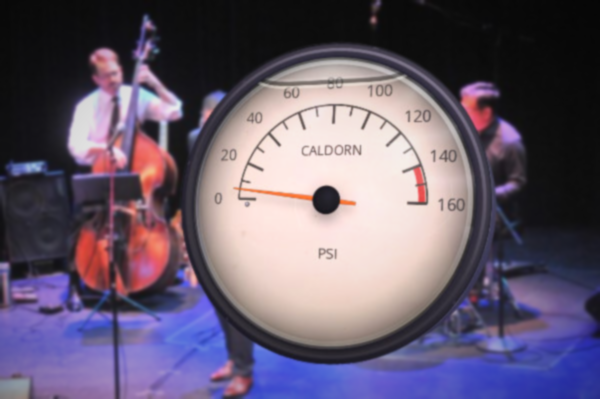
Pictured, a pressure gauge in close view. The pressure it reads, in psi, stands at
5 psi
